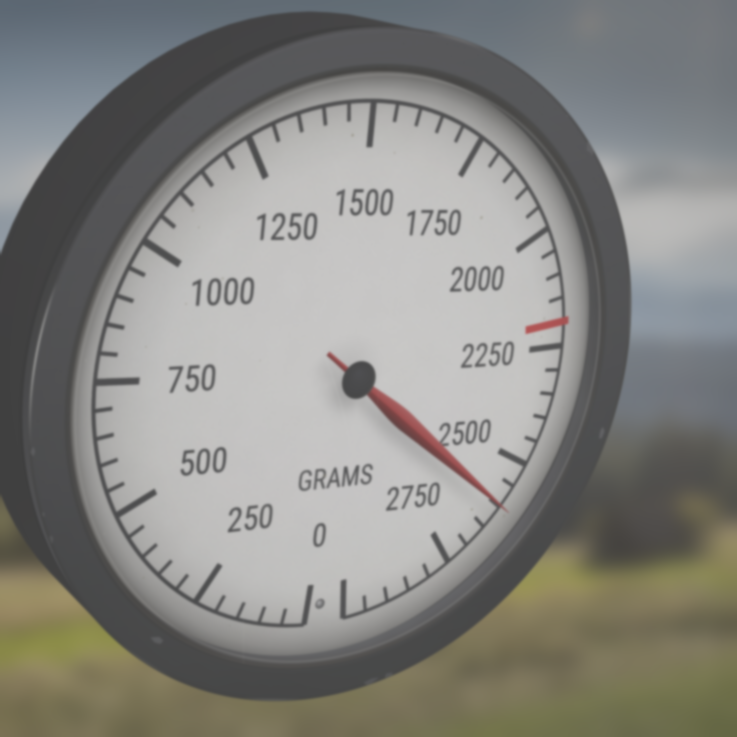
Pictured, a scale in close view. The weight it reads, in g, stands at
2600 g
